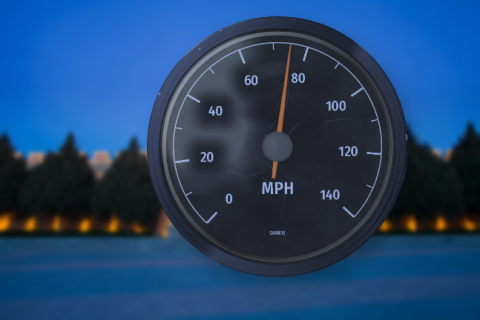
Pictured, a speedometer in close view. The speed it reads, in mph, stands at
75 mph
